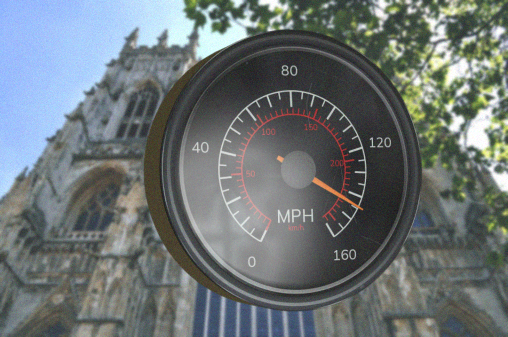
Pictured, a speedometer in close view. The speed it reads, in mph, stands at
145 mph
